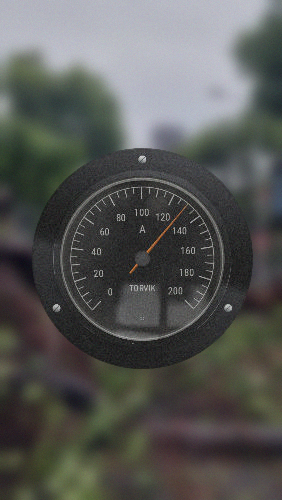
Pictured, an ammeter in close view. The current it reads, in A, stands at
130 A
